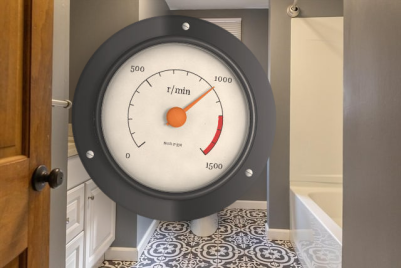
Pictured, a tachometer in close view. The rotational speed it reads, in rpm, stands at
1000 rpm
